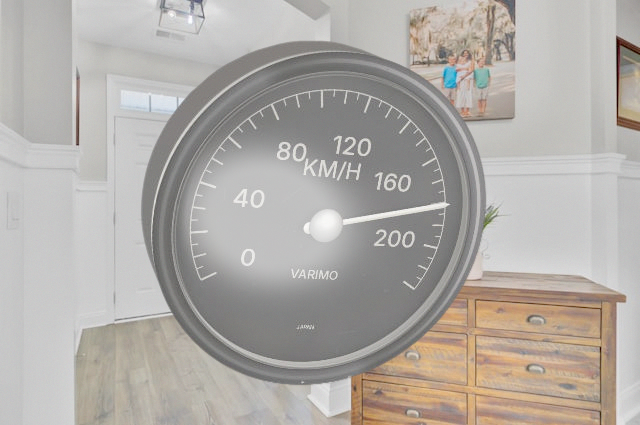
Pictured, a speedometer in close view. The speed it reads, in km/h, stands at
180 km/h
